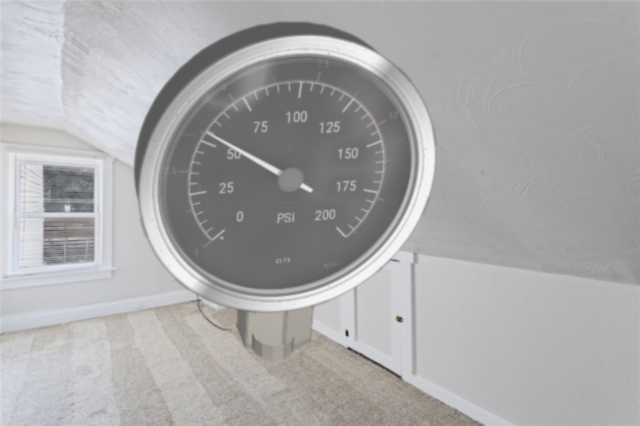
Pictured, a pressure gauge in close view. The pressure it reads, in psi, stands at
55 psi
